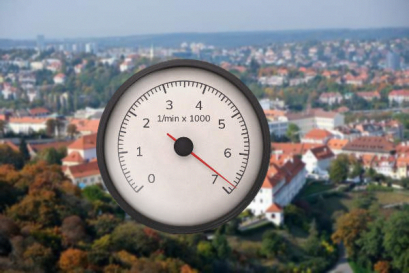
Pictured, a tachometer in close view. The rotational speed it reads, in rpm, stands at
6800 rpm
